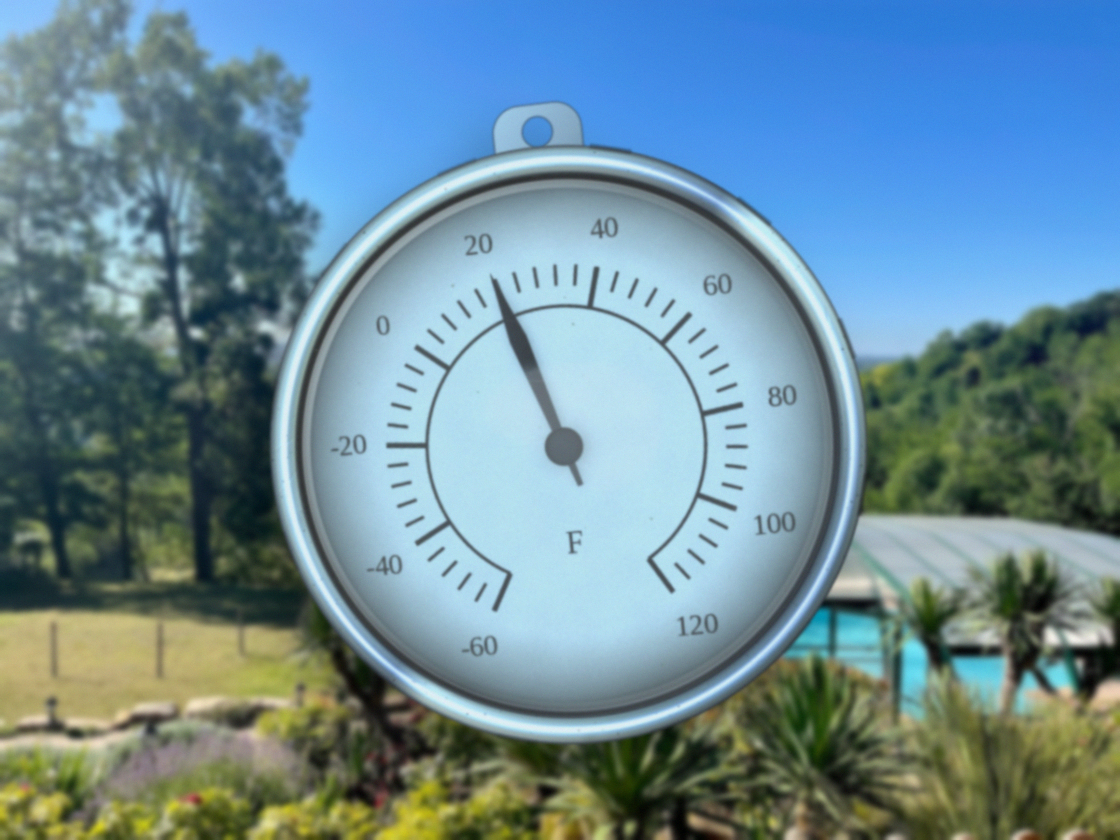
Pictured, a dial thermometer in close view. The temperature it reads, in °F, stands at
20 °F
